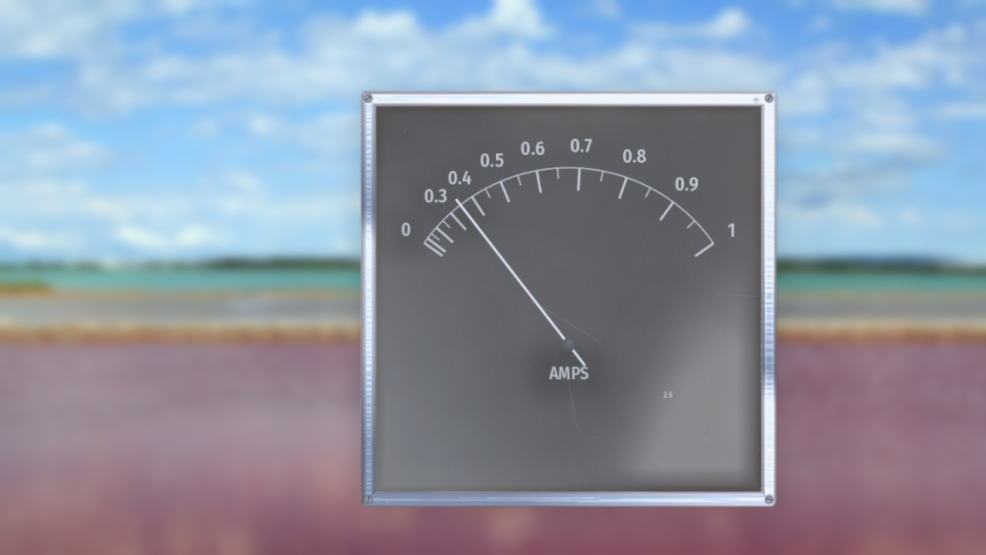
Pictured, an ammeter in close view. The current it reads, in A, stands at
0.35 A
